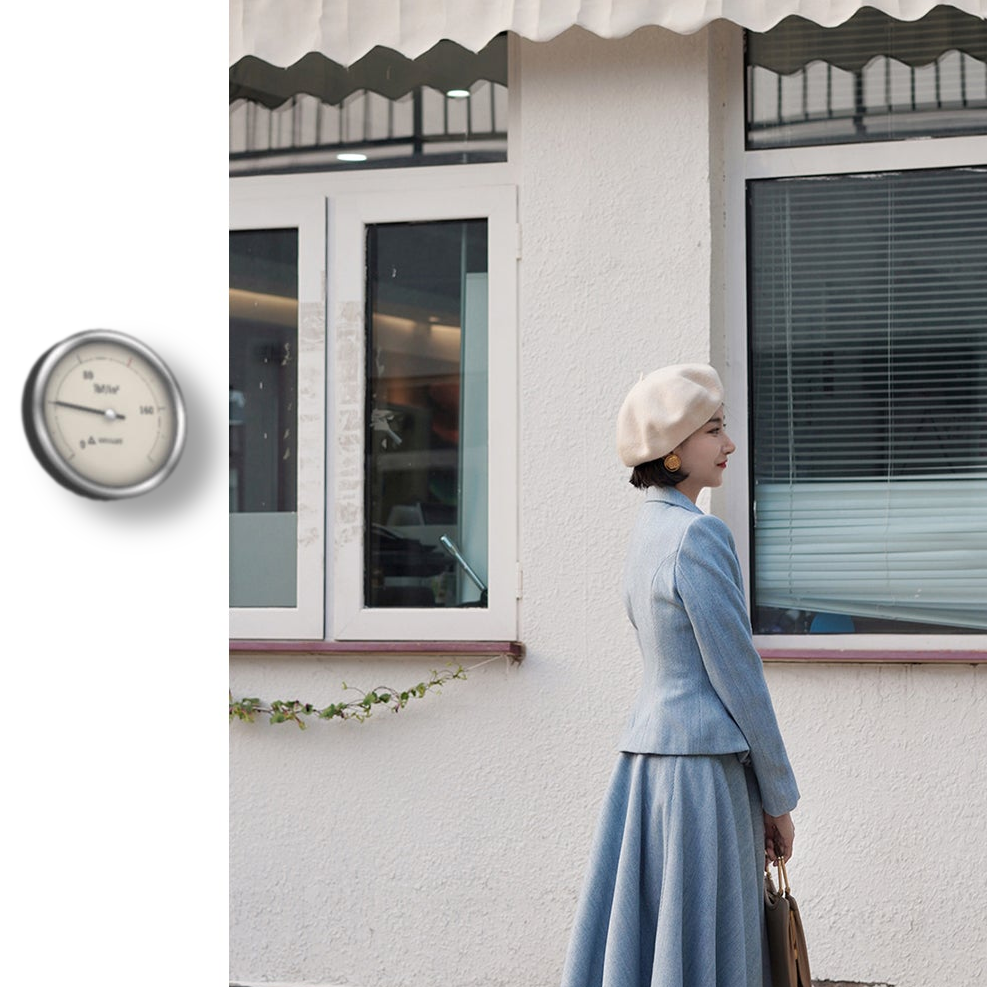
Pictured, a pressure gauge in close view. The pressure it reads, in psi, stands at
40 psi
